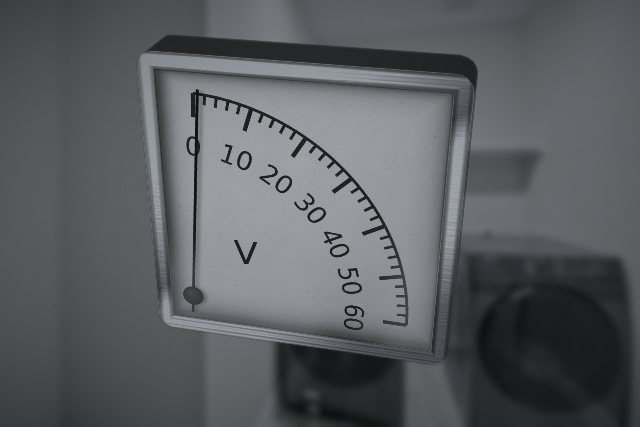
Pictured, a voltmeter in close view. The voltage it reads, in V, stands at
1 V
